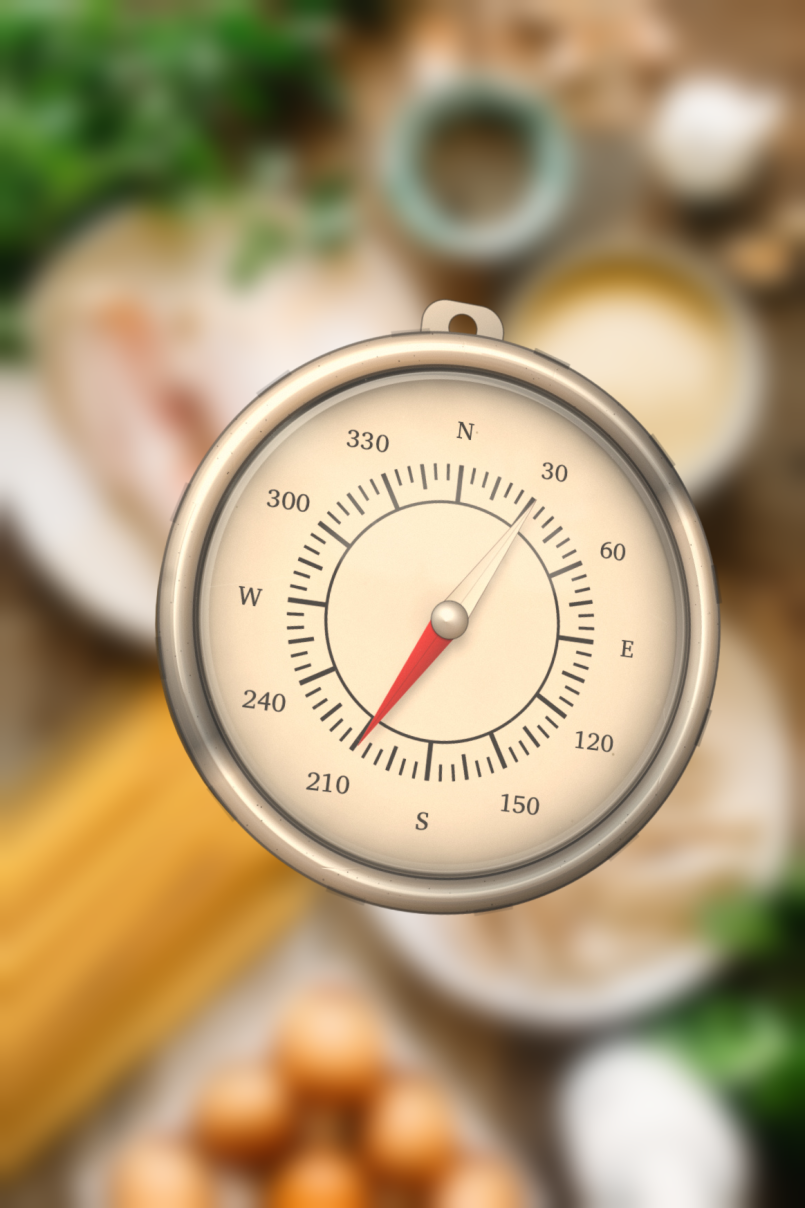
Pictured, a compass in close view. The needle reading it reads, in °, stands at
210 °
